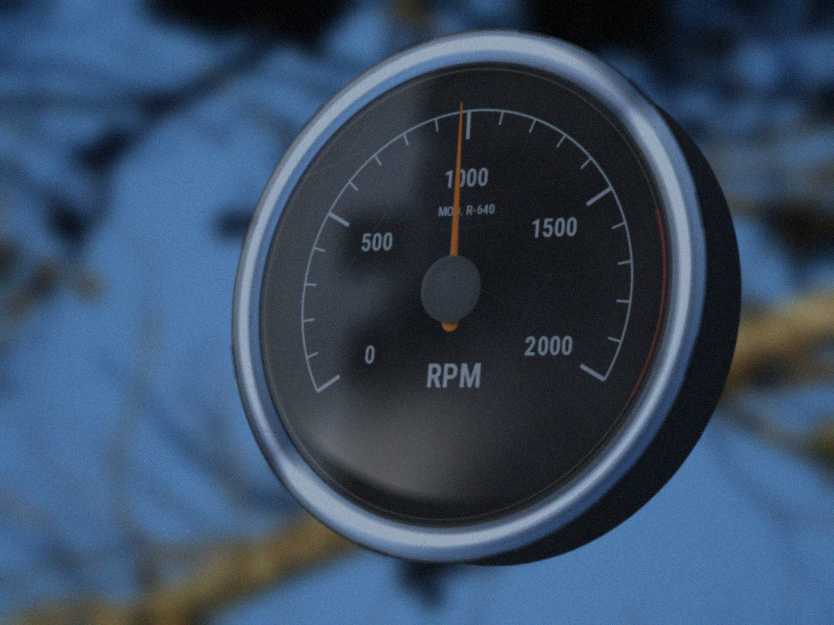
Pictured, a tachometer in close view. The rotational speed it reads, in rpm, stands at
1000 rpm
